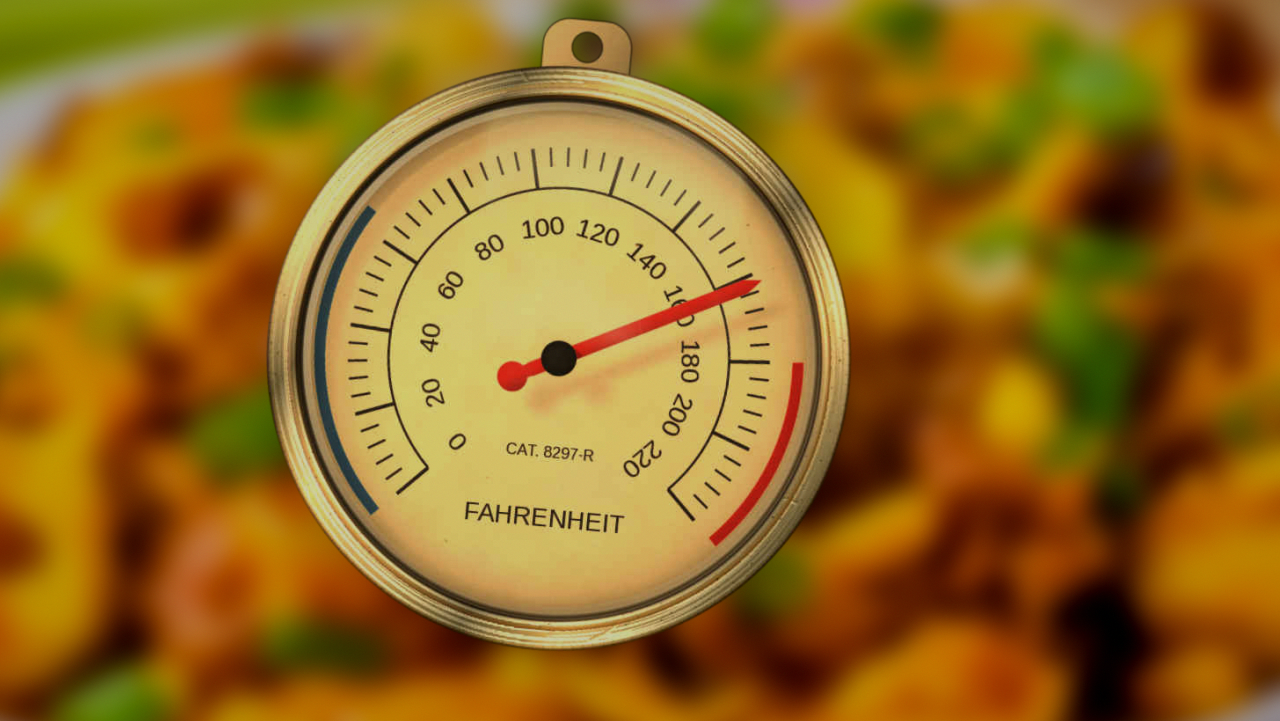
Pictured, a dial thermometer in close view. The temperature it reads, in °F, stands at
162 °F
